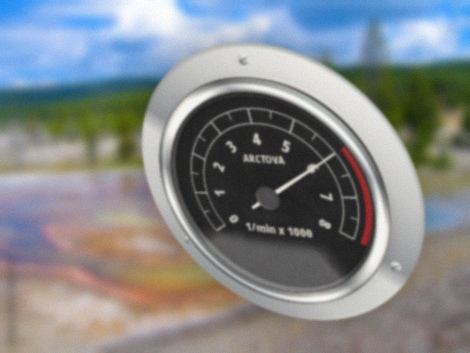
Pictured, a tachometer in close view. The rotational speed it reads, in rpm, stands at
6000 rpm
